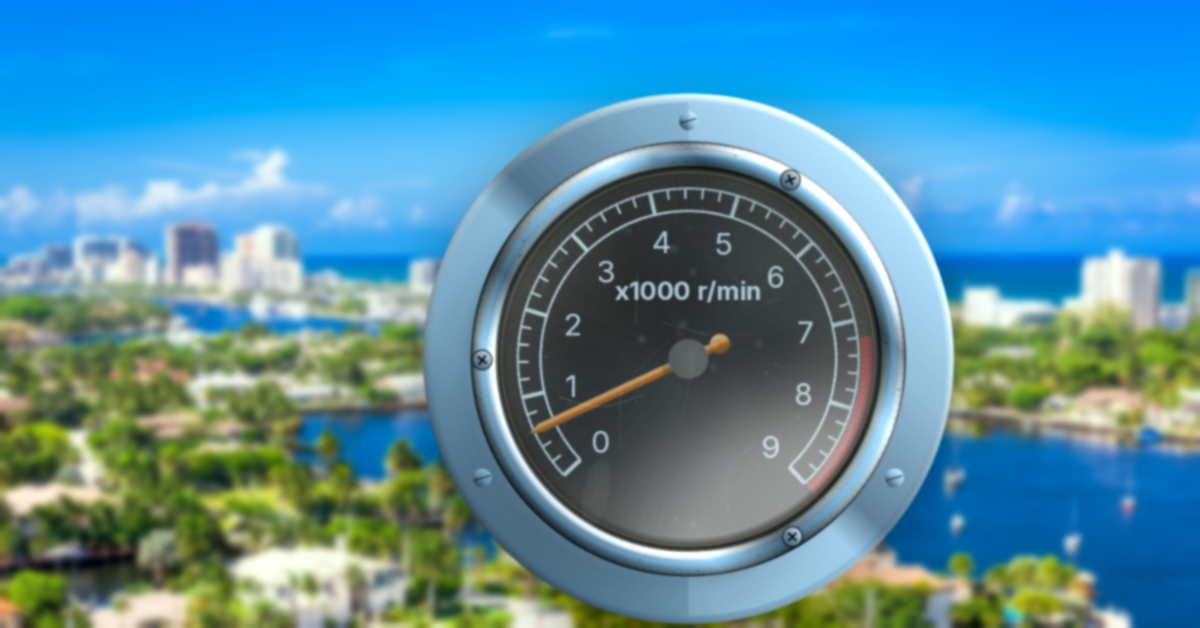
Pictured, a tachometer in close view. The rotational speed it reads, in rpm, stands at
600 rpm
